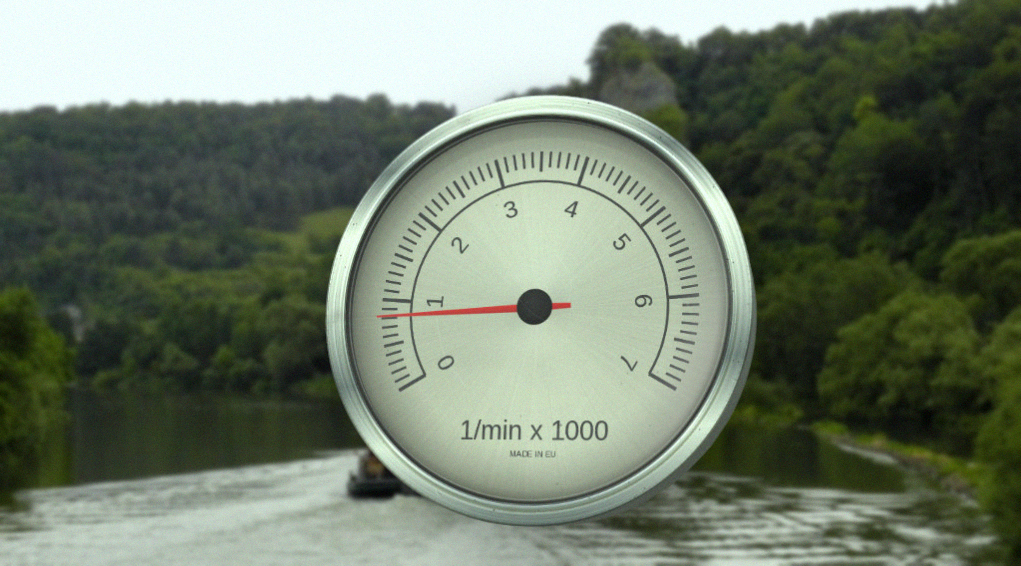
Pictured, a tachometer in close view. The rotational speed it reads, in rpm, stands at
800 rpm
